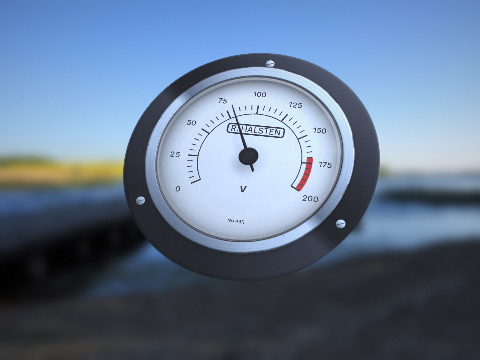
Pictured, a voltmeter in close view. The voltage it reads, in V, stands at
80 V
